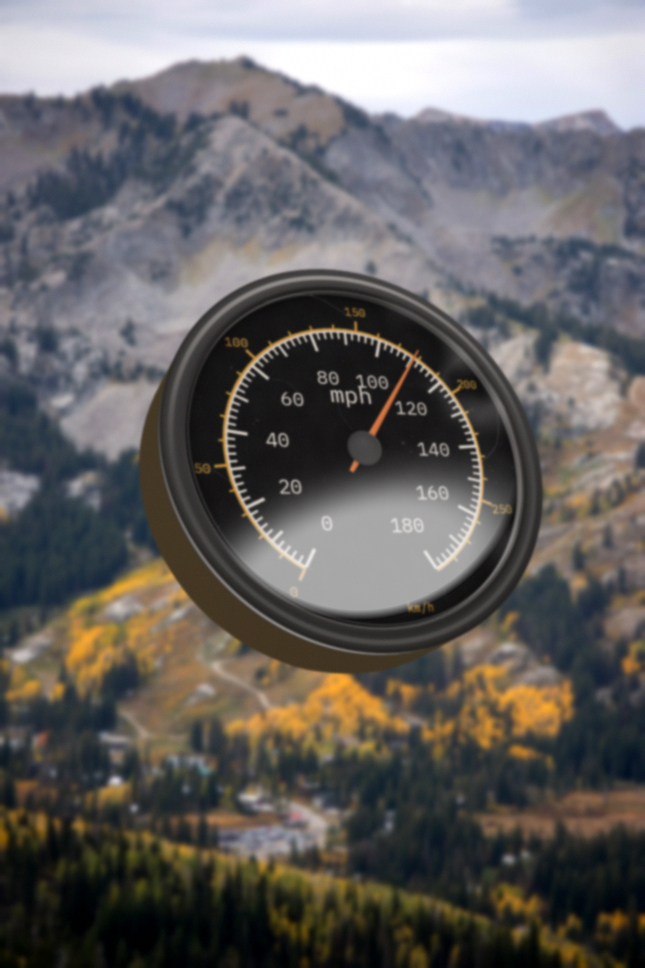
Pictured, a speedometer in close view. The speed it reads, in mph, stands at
110 mph
